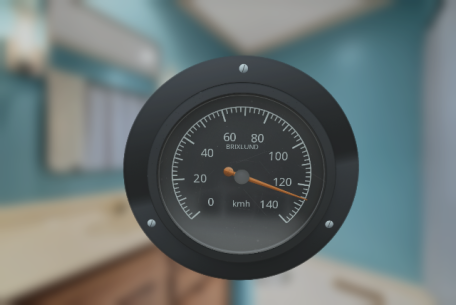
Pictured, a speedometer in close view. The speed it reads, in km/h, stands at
126 km/h
